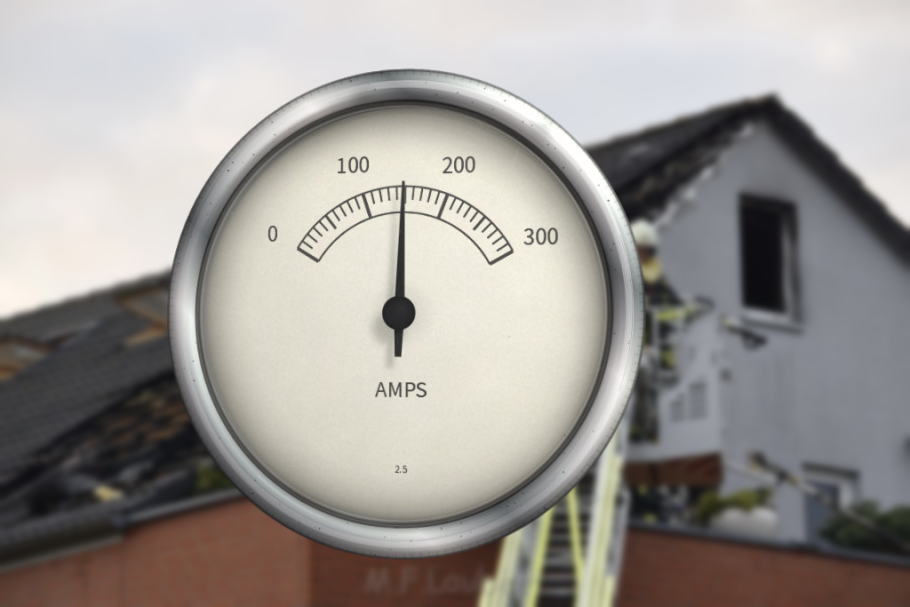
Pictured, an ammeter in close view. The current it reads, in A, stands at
150 A
